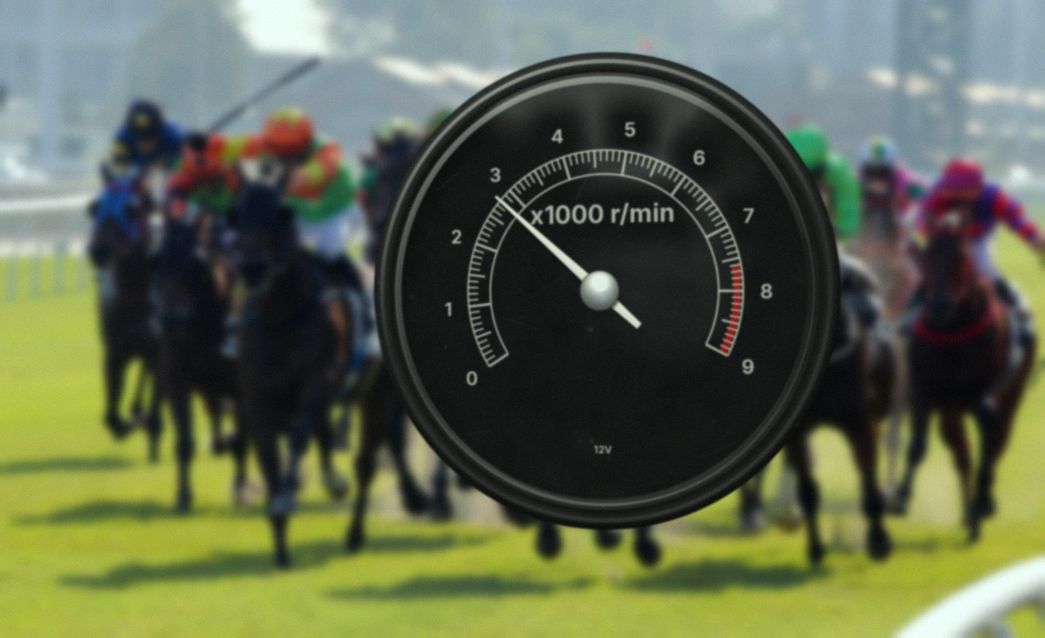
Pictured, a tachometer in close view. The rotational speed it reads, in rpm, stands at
2800 rpm
